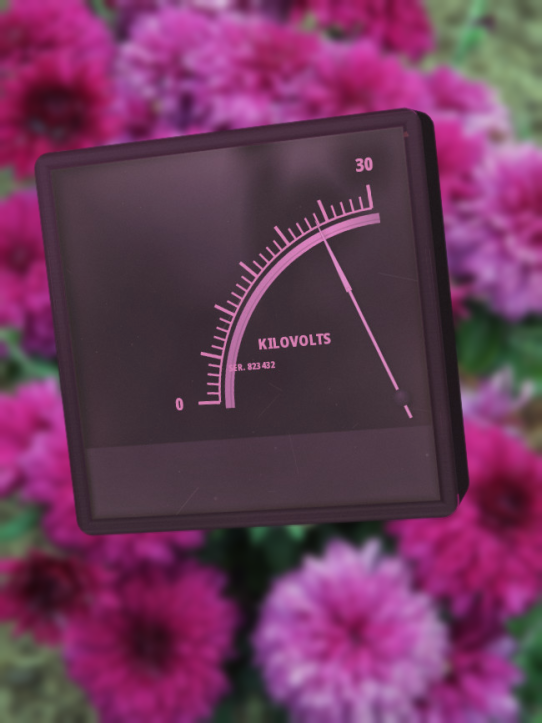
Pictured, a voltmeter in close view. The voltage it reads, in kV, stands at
24 kV
